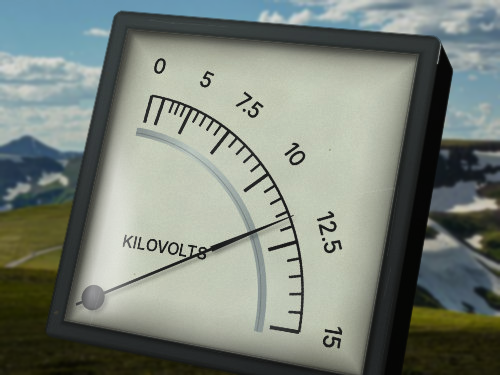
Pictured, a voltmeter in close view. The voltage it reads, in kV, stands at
11.75 kV
